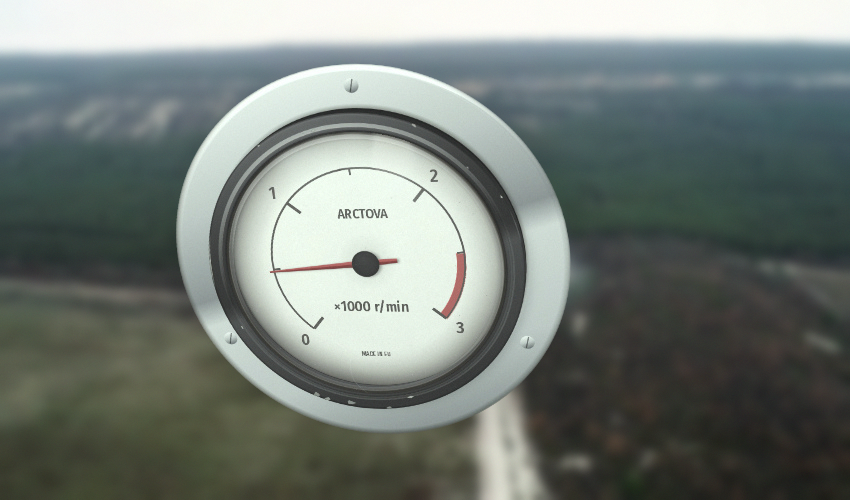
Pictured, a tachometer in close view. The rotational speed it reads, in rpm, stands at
500 rpm
